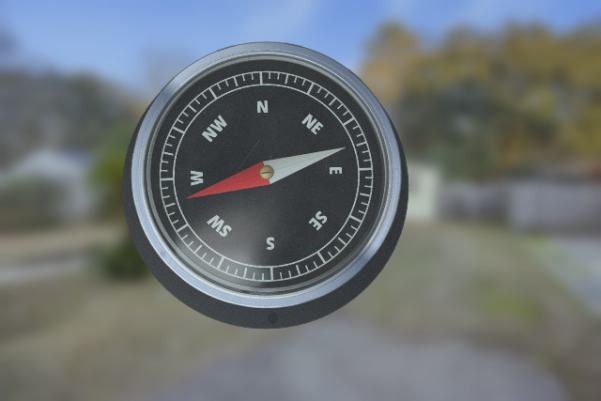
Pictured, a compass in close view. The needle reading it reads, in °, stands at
255 °
